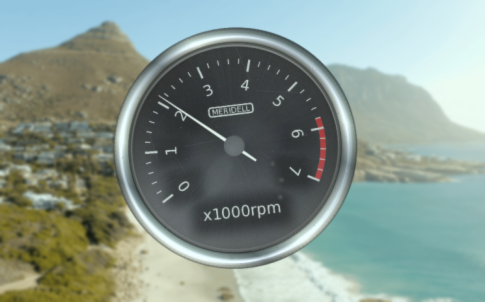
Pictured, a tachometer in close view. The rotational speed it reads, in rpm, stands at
2100 rpm
